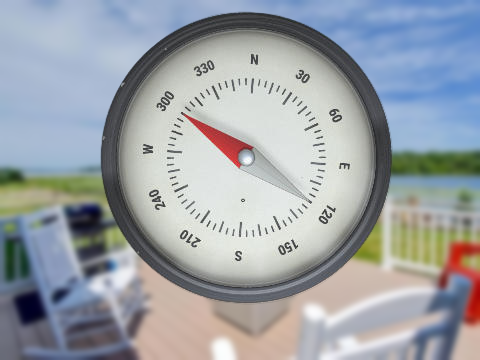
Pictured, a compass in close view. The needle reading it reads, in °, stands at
300 °
